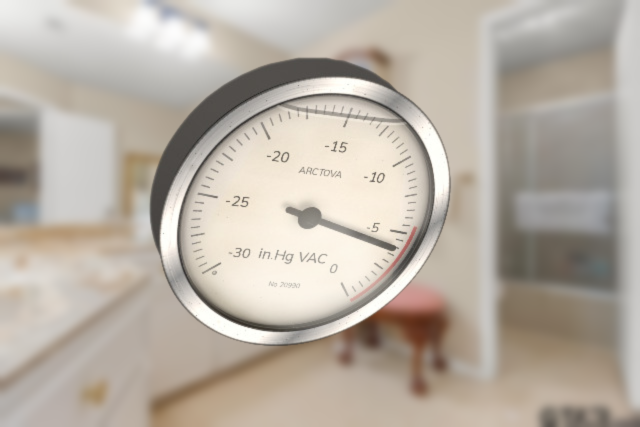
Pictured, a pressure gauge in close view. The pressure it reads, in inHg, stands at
-4 inHg
